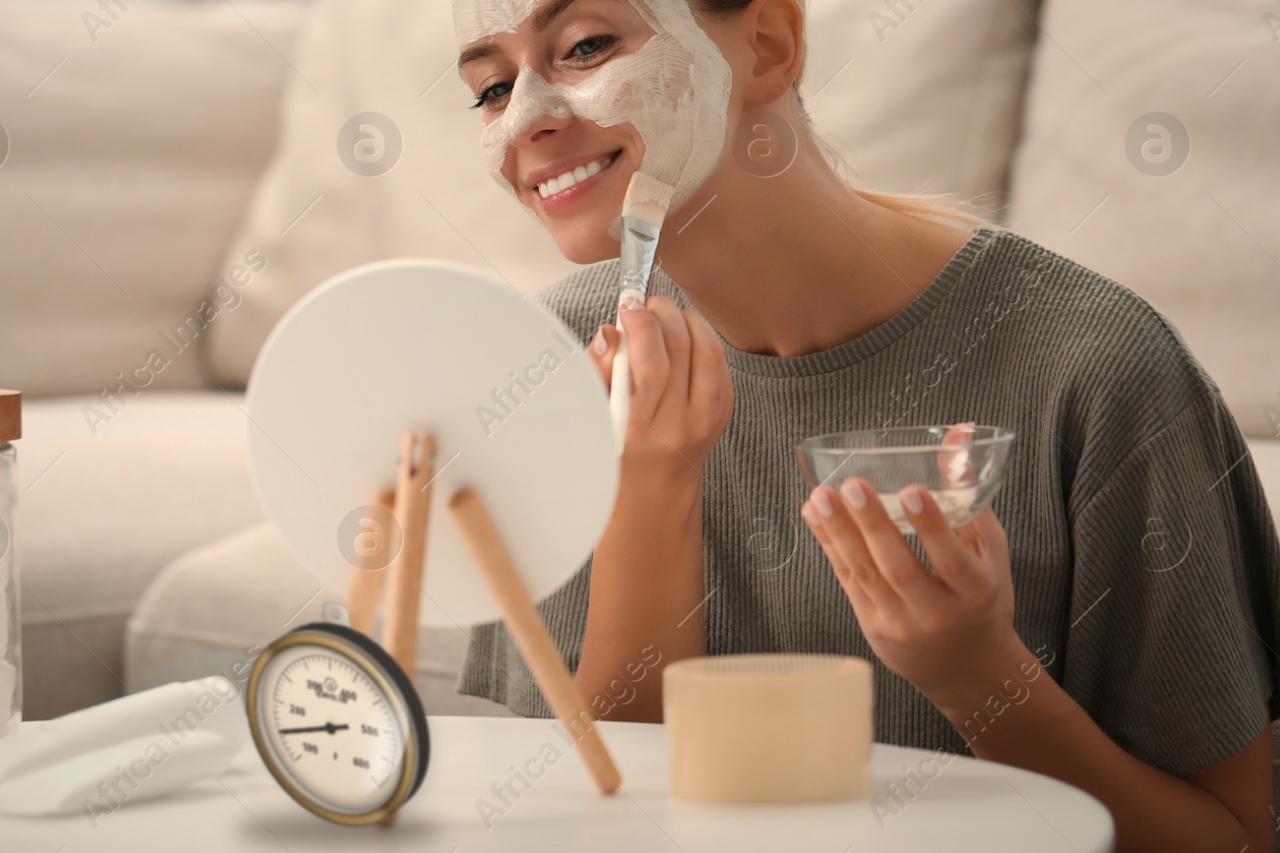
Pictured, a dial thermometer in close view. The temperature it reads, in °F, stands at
150 °F
